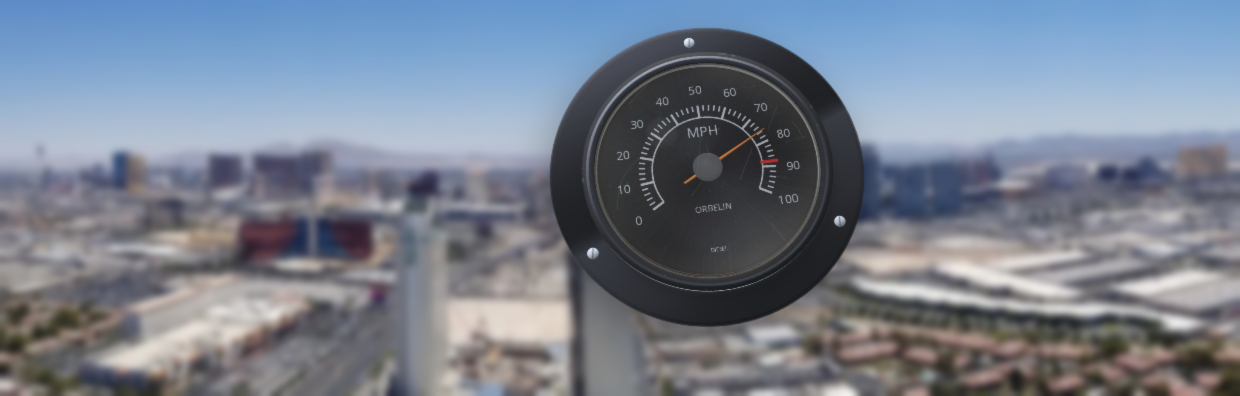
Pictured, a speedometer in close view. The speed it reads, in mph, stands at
76 mph
